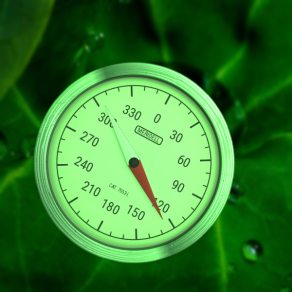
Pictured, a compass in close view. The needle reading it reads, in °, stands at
125 °
